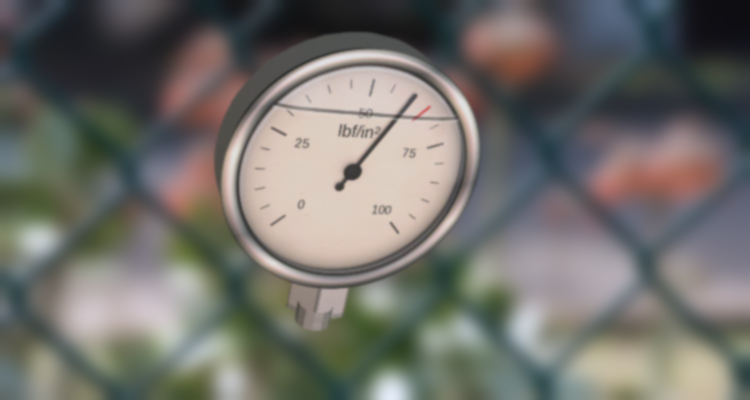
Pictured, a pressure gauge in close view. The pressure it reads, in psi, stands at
60 psi
